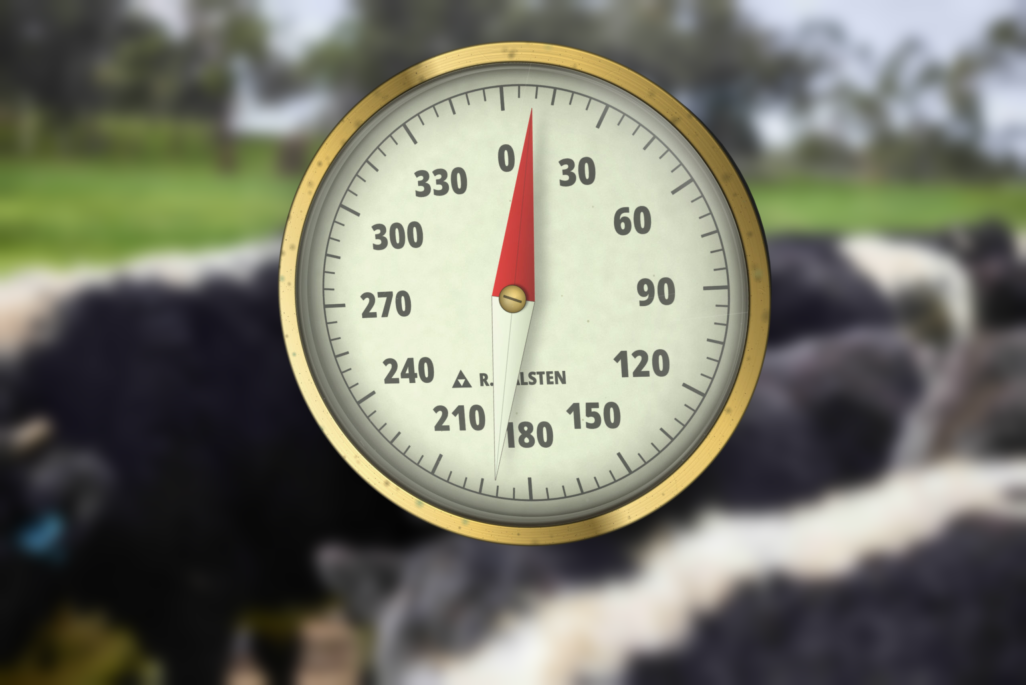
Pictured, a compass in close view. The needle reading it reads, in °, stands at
10 °
